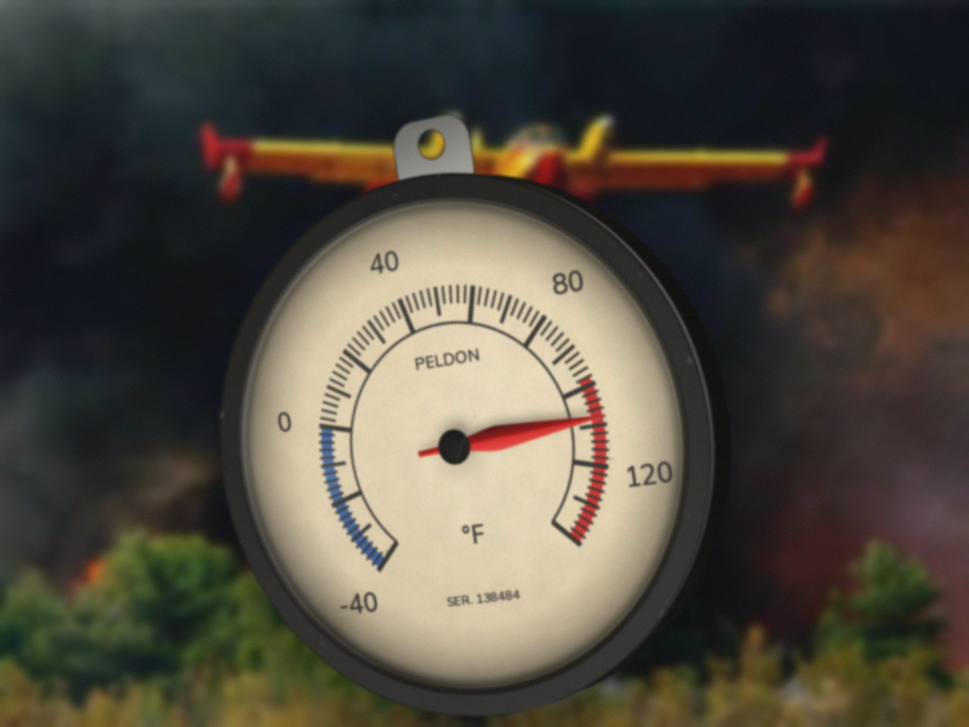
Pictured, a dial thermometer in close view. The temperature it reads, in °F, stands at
108 °F
